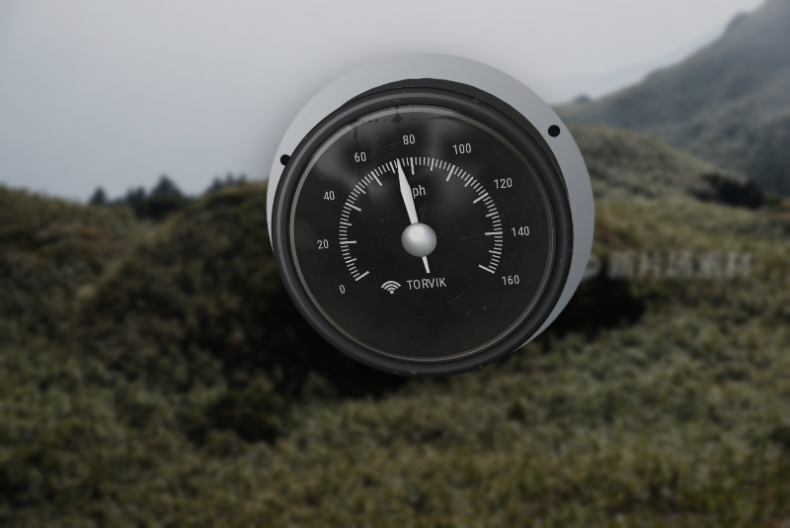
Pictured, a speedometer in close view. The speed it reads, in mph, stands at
74 mph
